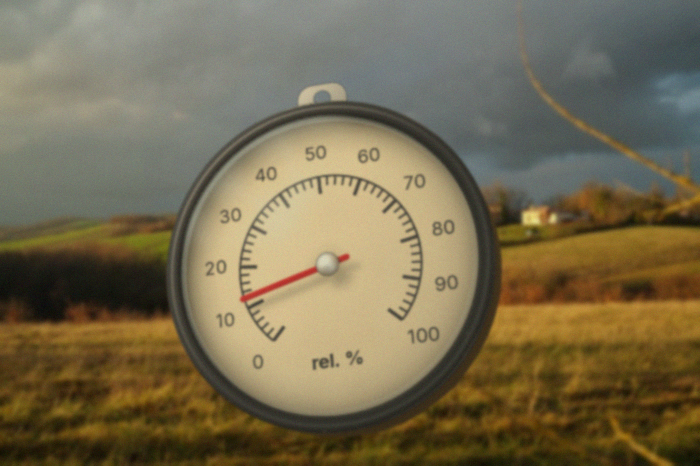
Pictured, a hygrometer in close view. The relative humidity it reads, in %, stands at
12 %
